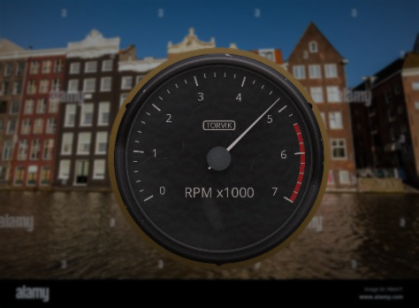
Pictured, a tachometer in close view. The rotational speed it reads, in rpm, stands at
4800 rpm
